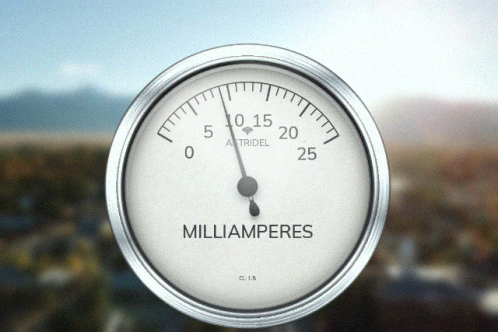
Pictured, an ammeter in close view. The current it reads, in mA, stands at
9 mA
